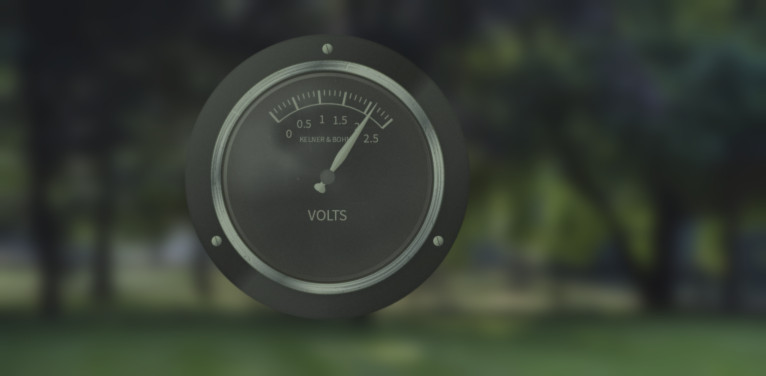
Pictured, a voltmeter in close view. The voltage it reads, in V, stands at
2.1 V
